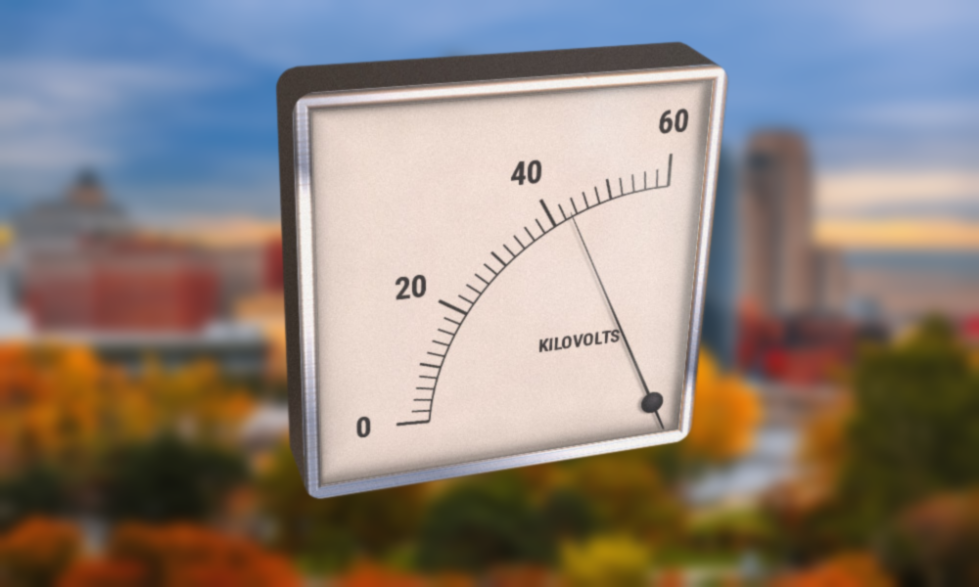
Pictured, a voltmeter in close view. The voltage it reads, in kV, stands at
43 kV
